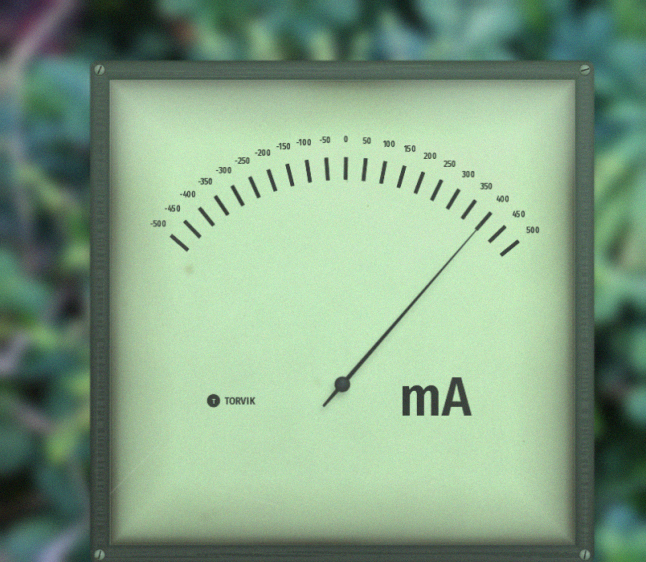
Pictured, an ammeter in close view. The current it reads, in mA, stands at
400 mA
